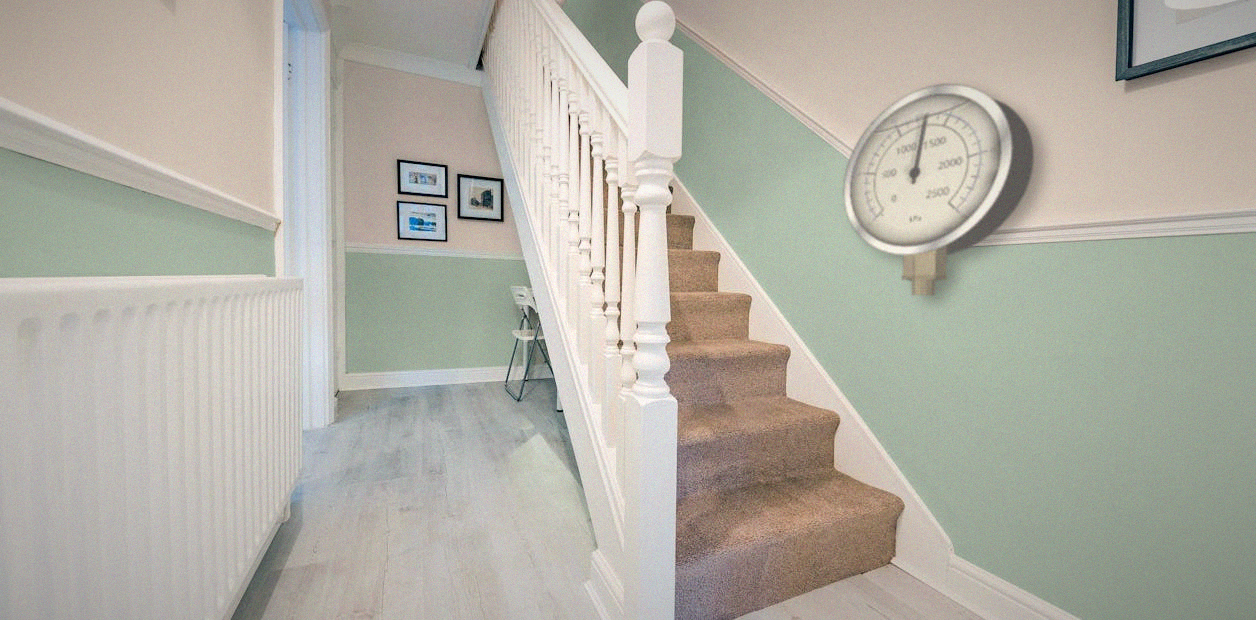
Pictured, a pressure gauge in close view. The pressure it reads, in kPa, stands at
1300 kPa
